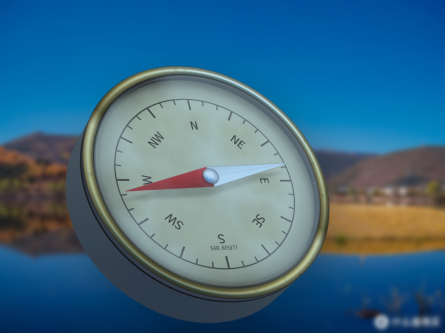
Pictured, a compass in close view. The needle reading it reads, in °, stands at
260 °
